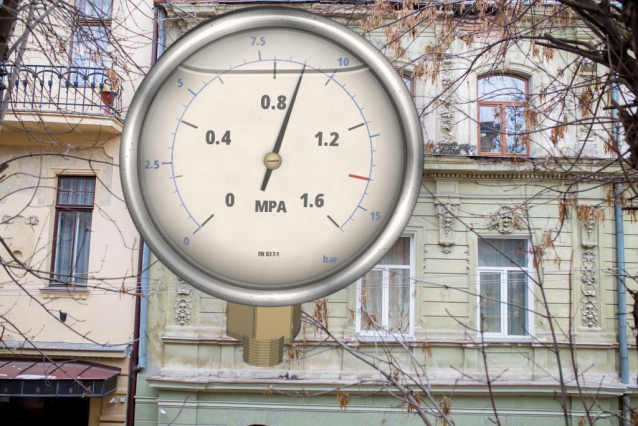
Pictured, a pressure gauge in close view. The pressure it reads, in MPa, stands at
0.9 MPa
